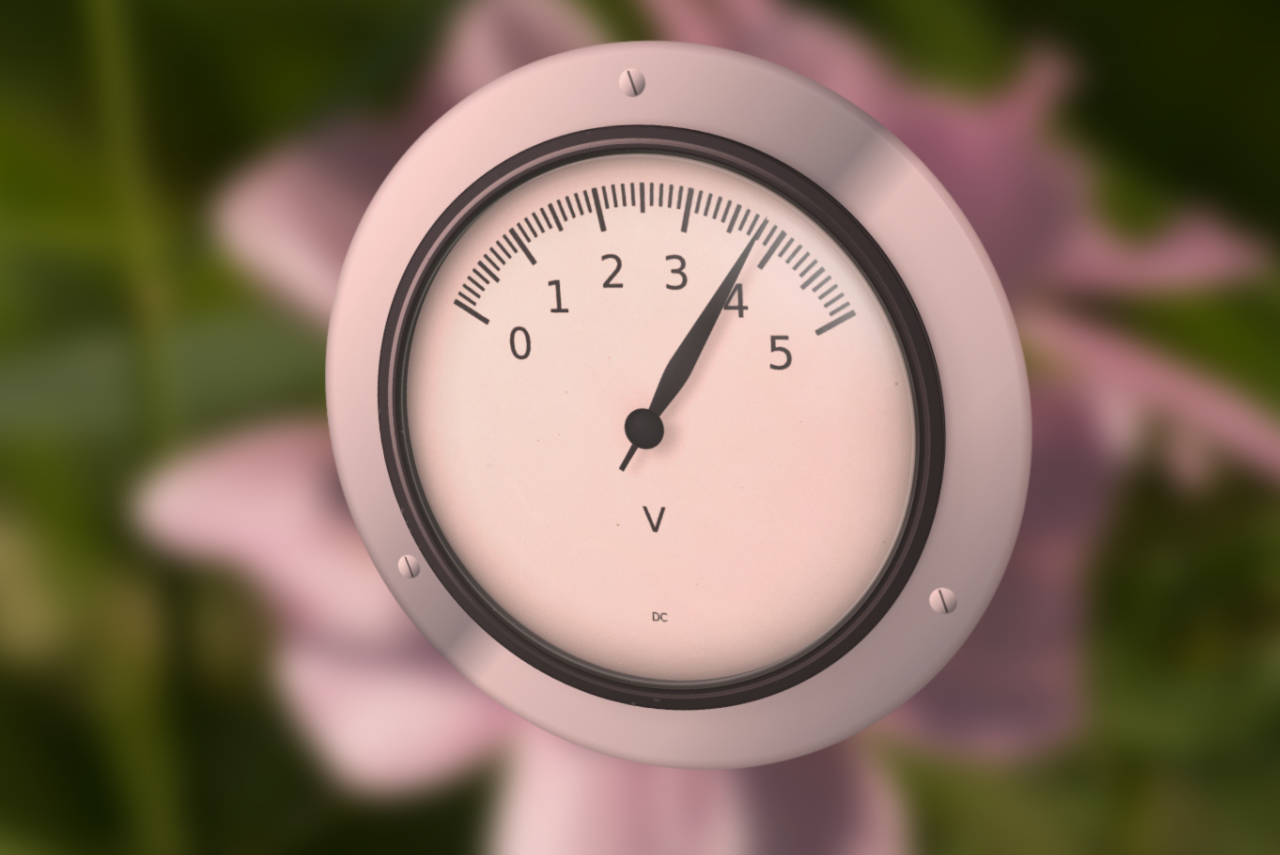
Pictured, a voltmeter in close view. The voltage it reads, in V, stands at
3.8 V
